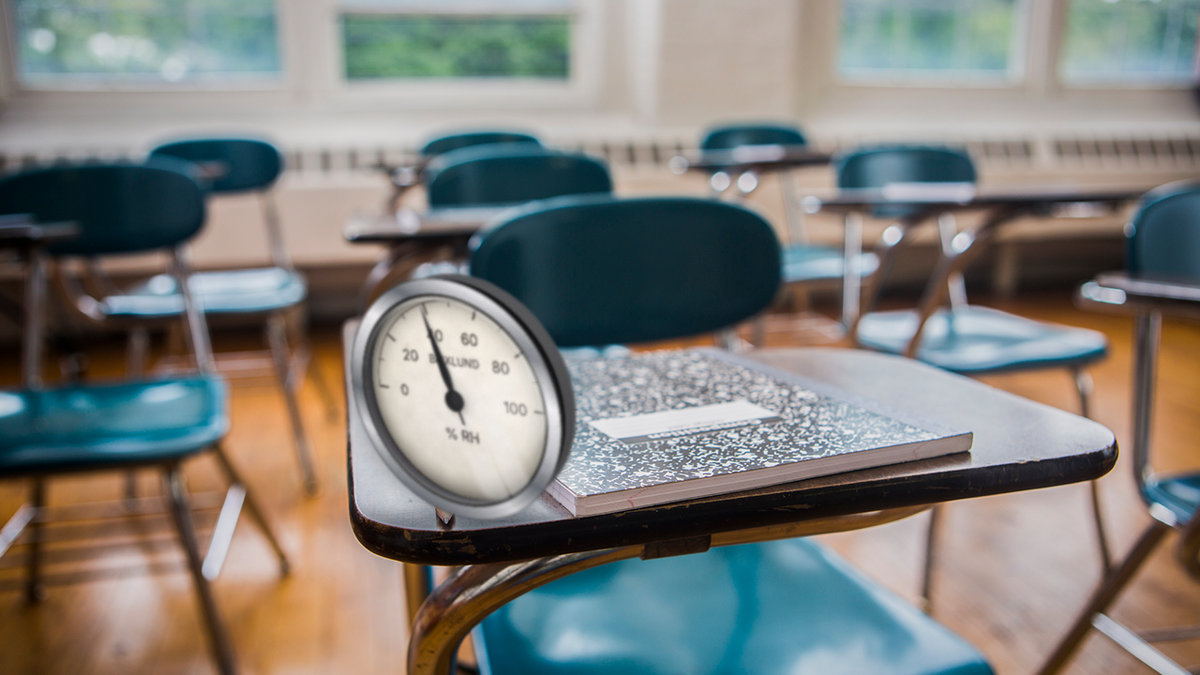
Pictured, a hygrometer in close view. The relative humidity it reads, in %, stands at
40 %
